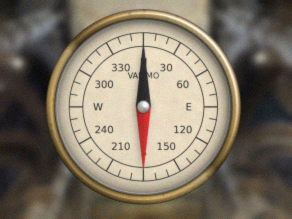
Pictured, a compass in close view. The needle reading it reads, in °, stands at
180 °
